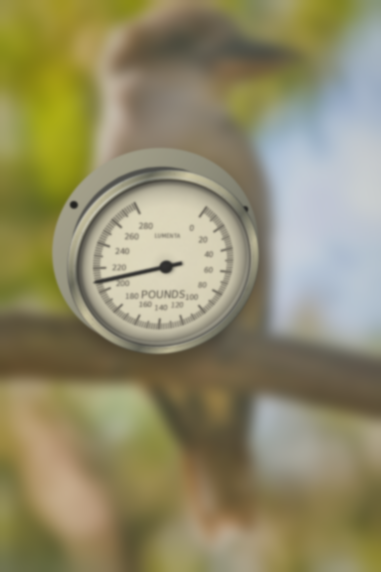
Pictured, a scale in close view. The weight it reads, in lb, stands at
210 lb
